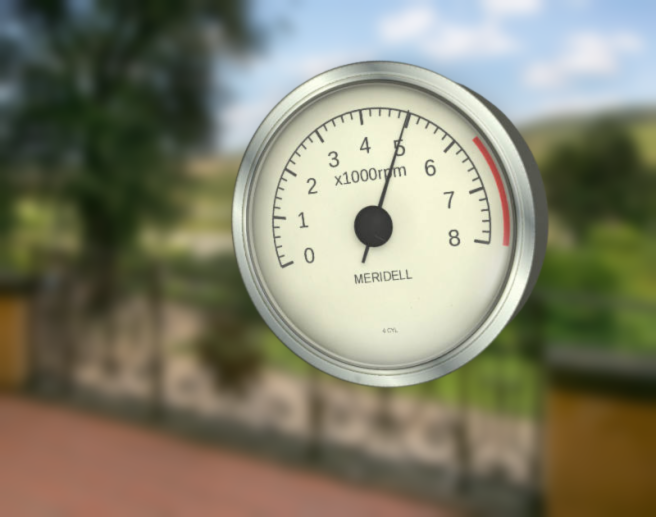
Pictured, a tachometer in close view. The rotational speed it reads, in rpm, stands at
5000 rpm
